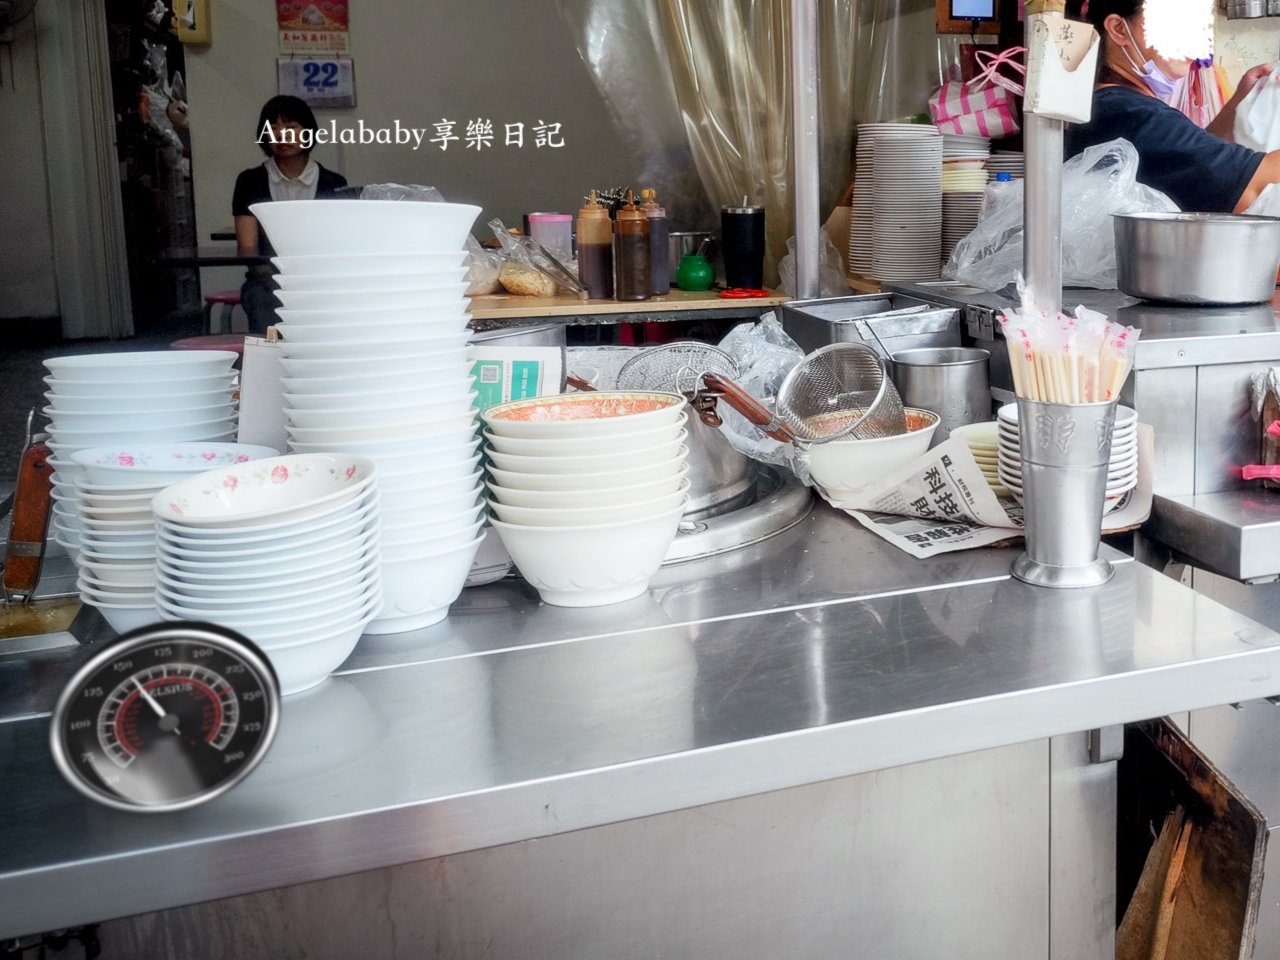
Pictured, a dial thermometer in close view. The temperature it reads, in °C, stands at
150 °C
